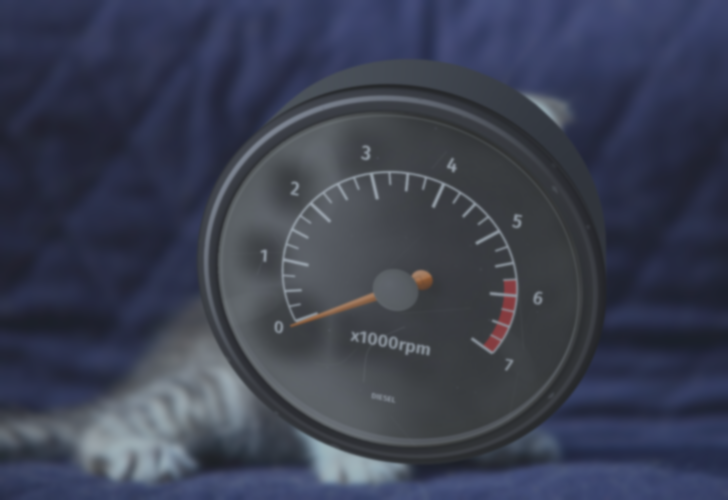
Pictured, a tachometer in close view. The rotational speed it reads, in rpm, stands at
0 rpm
